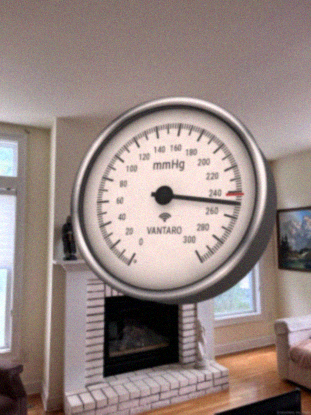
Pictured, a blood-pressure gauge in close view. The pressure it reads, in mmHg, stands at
250 mmHg
